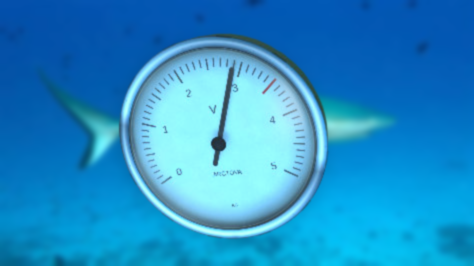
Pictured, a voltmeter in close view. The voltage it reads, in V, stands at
2.9 V
